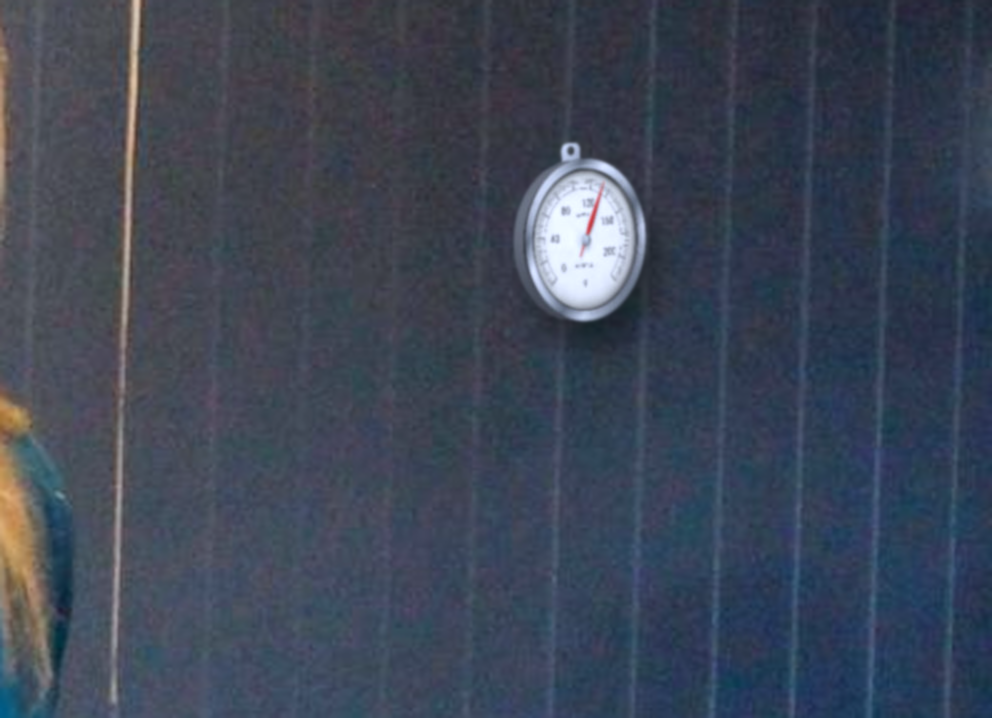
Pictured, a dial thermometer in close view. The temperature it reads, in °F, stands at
130 °F
